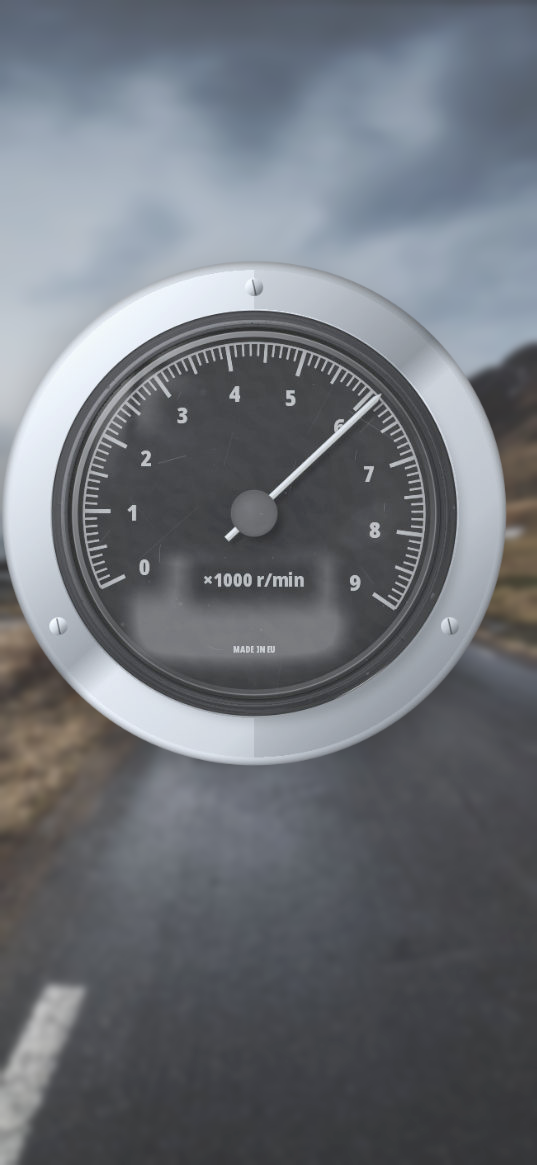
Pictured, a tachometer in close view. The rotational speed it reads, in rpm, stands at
6100 rpm
